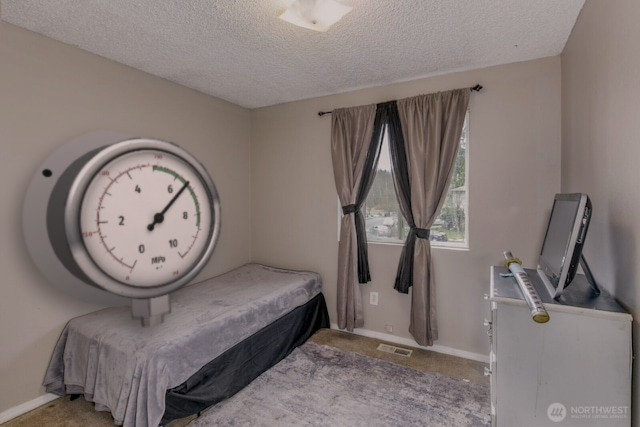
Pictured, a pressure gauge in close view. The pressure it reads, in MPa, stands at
6.5 MPa
